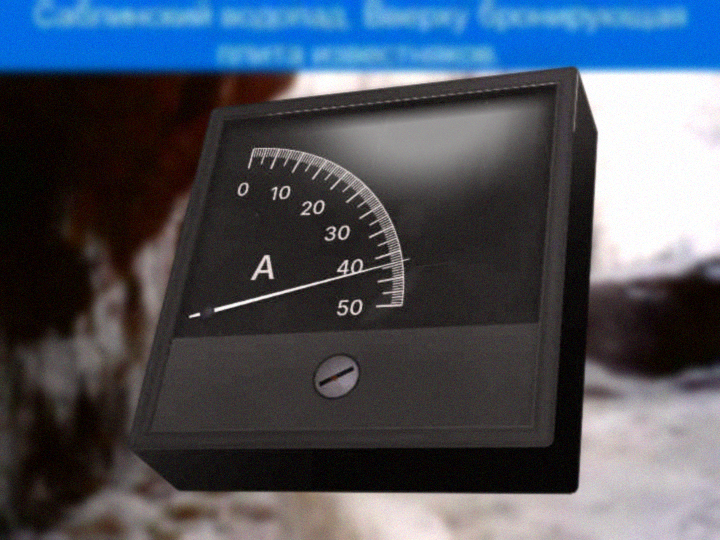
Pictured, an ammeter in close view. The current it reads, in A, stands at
42.5 A
